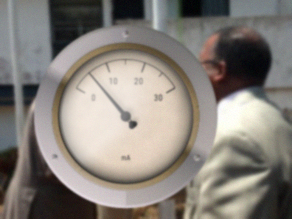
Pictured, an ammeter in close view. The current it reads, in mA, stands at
5 mA
